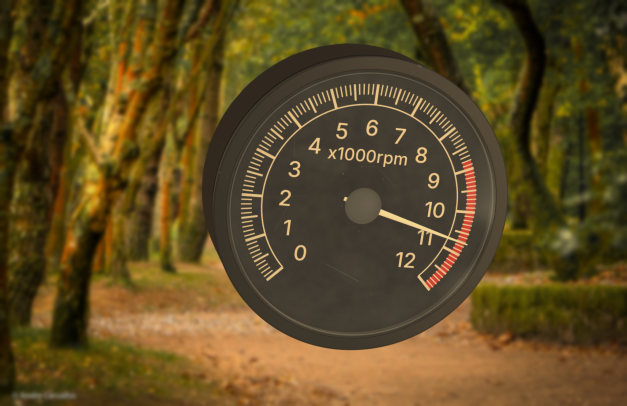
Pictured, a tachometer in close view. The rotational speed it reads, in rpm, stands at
10700 rpm
